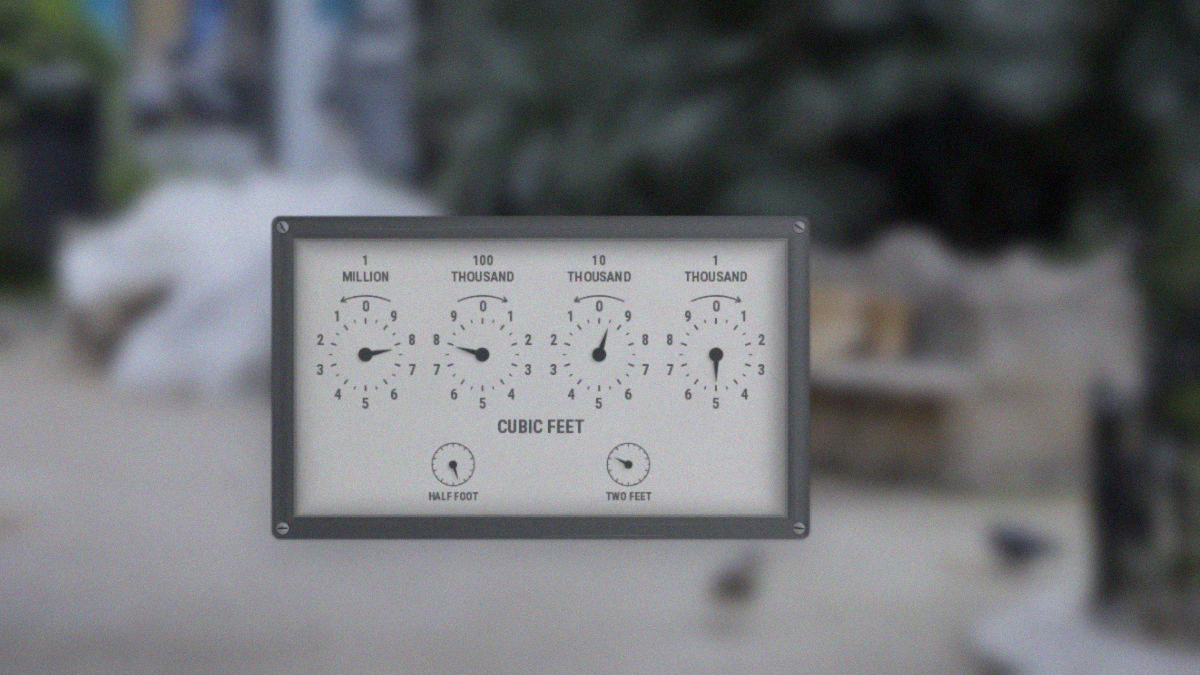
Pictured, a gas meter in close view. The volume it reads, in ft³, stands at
779500 ft³
